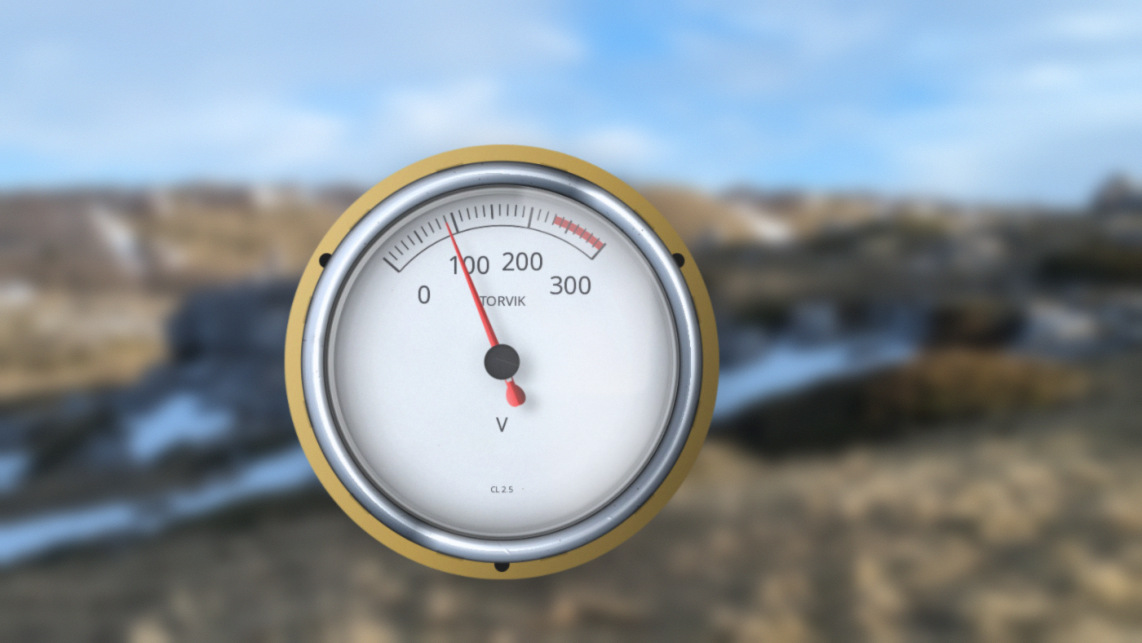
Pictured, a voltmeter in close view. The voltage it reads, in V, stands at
90 V
